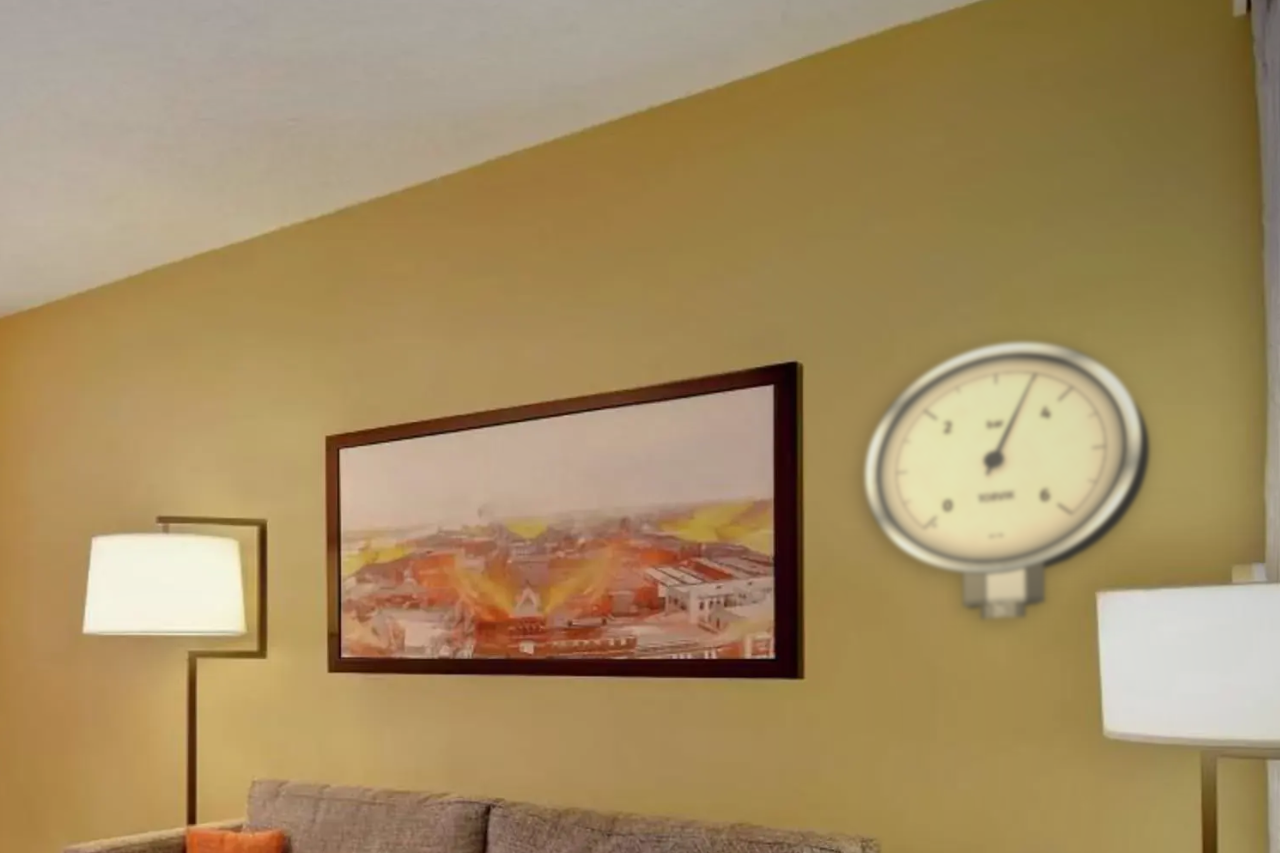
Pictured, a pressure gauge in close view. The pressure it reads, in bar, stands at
3.5 bar
